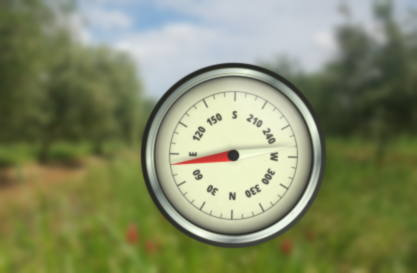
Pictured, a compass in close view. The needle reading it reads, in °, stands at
80 °
